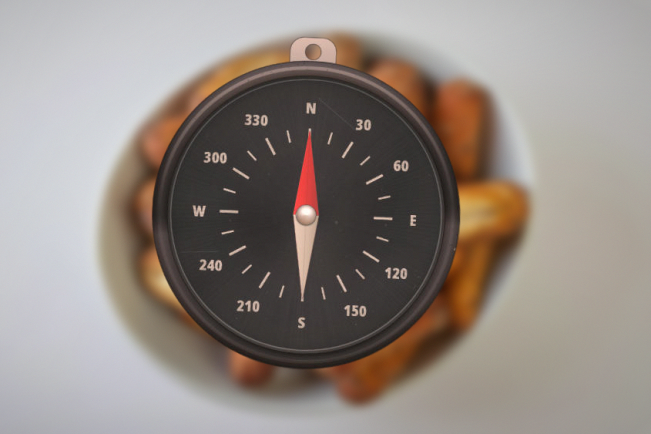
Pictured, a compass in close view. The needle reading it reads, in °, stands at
0 °
